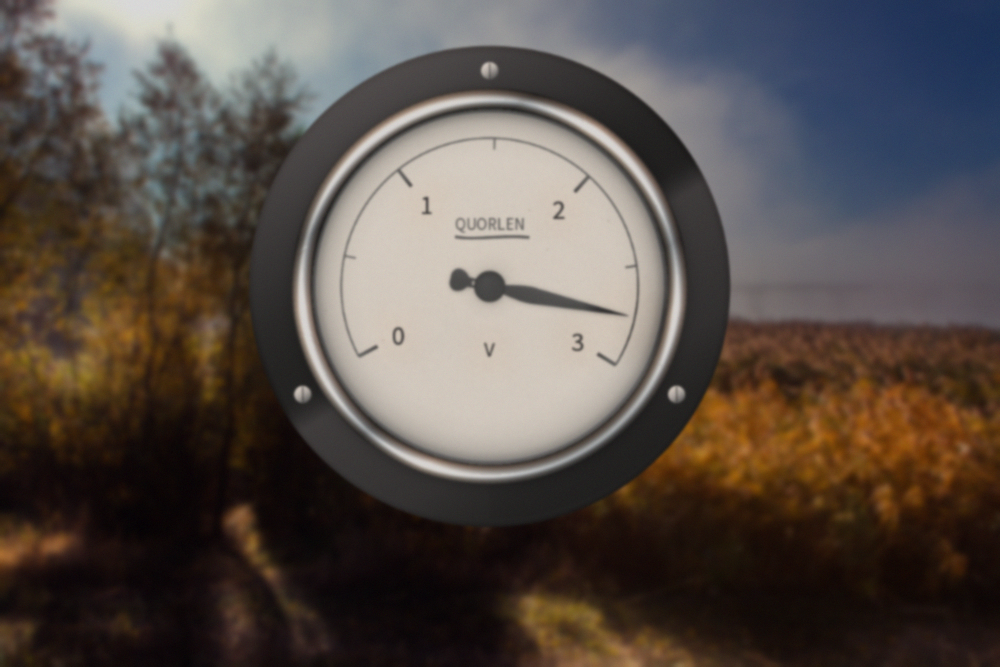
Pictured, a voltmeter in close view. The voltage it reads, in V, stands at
2.75 V
